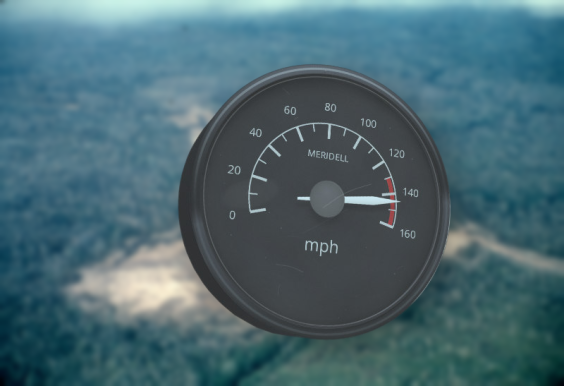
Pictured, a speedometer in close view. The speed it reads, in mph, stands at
145 mph
